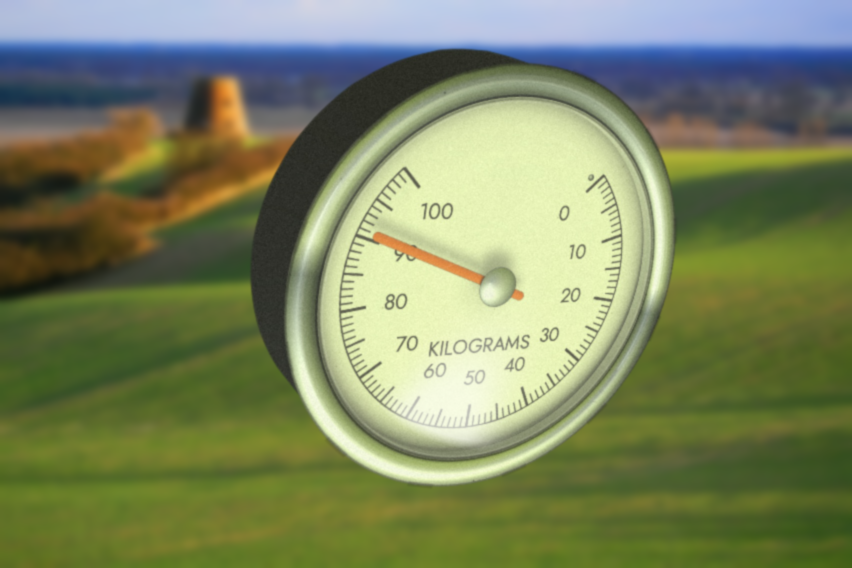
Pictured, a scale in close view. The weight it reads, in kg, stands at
91 kg
